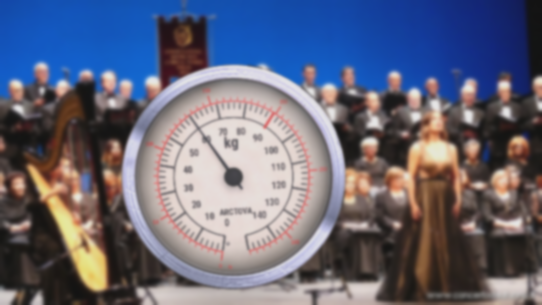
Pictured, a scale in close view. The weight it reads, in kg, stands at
60 kg
